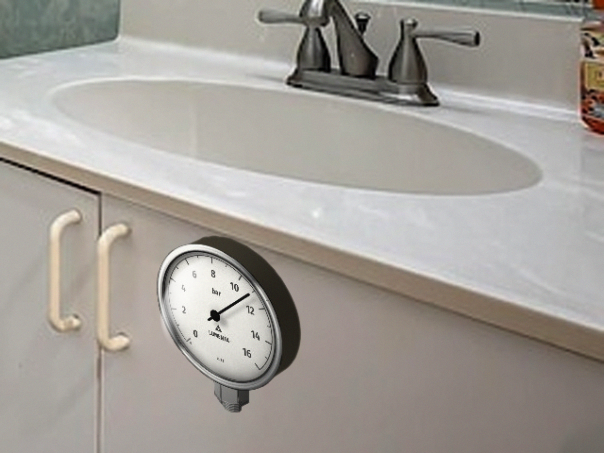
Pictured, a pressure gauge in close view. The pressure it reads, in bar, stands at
11 bar
